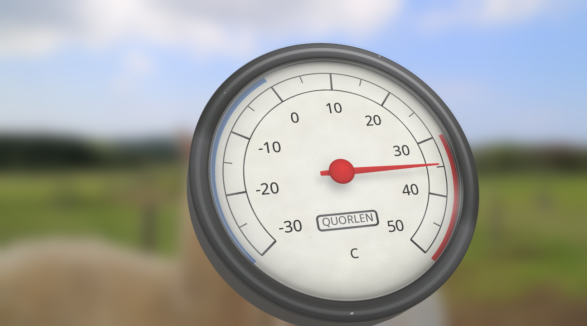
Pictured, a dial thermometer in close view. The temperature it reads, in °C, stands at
35 °C
